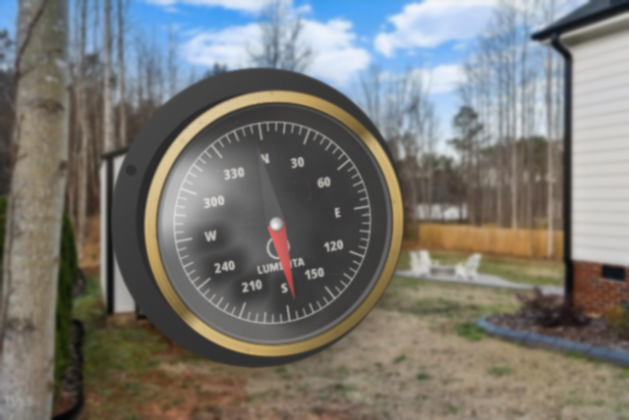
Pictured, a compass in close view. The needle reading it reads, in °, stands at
175 °
